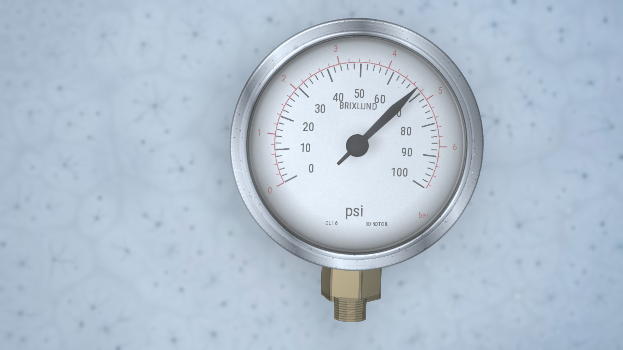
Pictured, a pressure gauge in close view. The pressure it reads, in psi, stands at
68 psi
